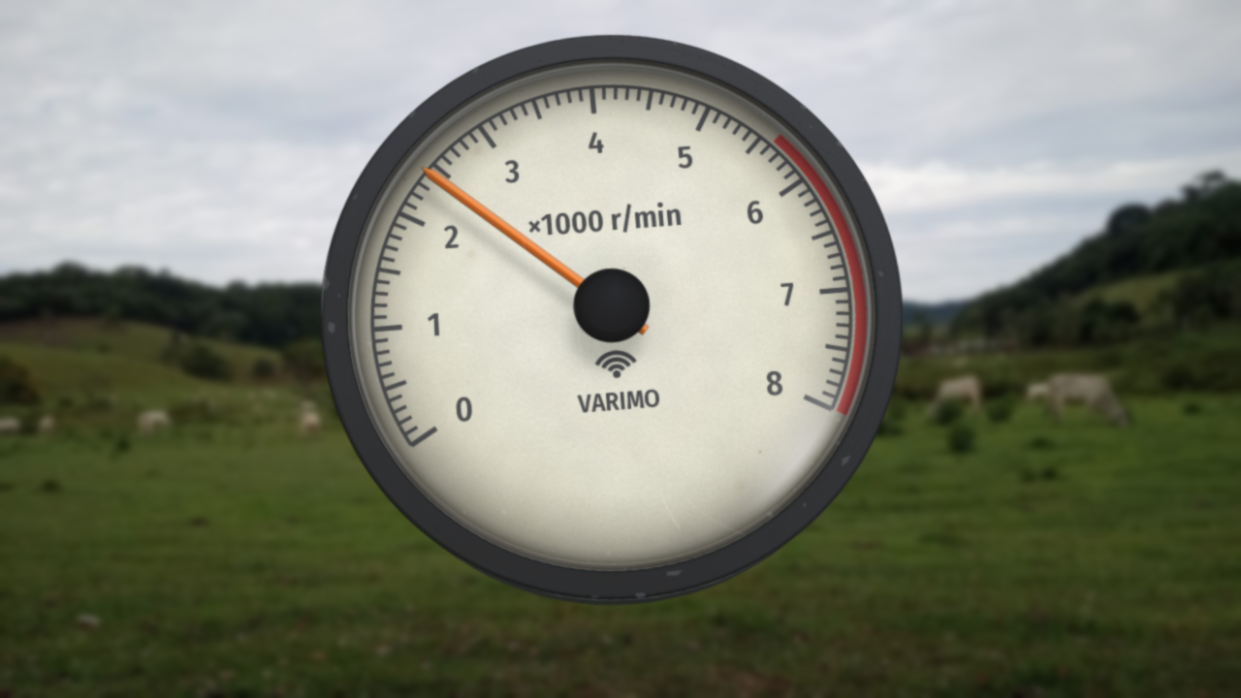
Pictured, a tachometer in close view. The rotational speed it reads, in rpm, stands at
2400 rpm
